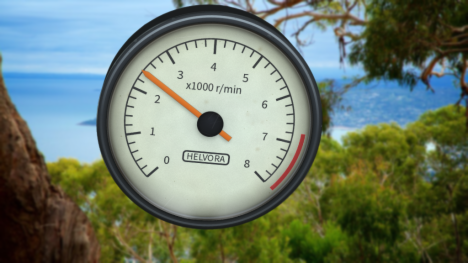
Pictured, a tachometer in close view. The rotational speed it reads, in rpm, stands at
2400 rpm
